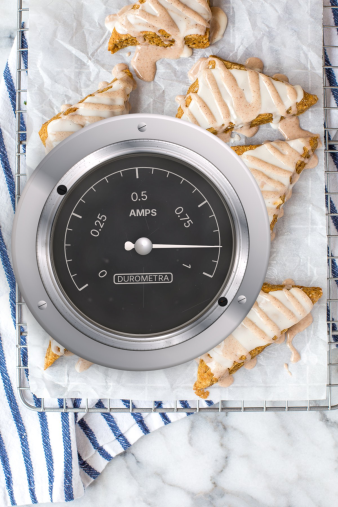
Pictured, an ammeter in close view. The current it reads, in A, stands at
0.9 A
